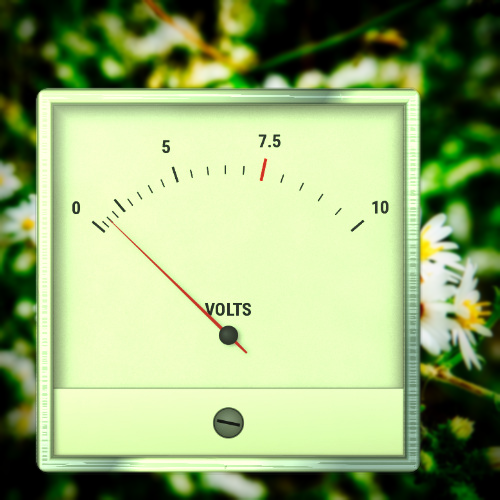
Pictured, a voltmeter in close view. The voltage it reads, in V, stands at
1.5 V
